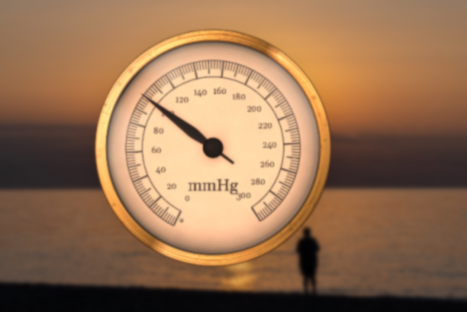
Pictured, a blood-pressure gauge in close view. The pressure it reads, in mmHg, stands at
100 mmHg
